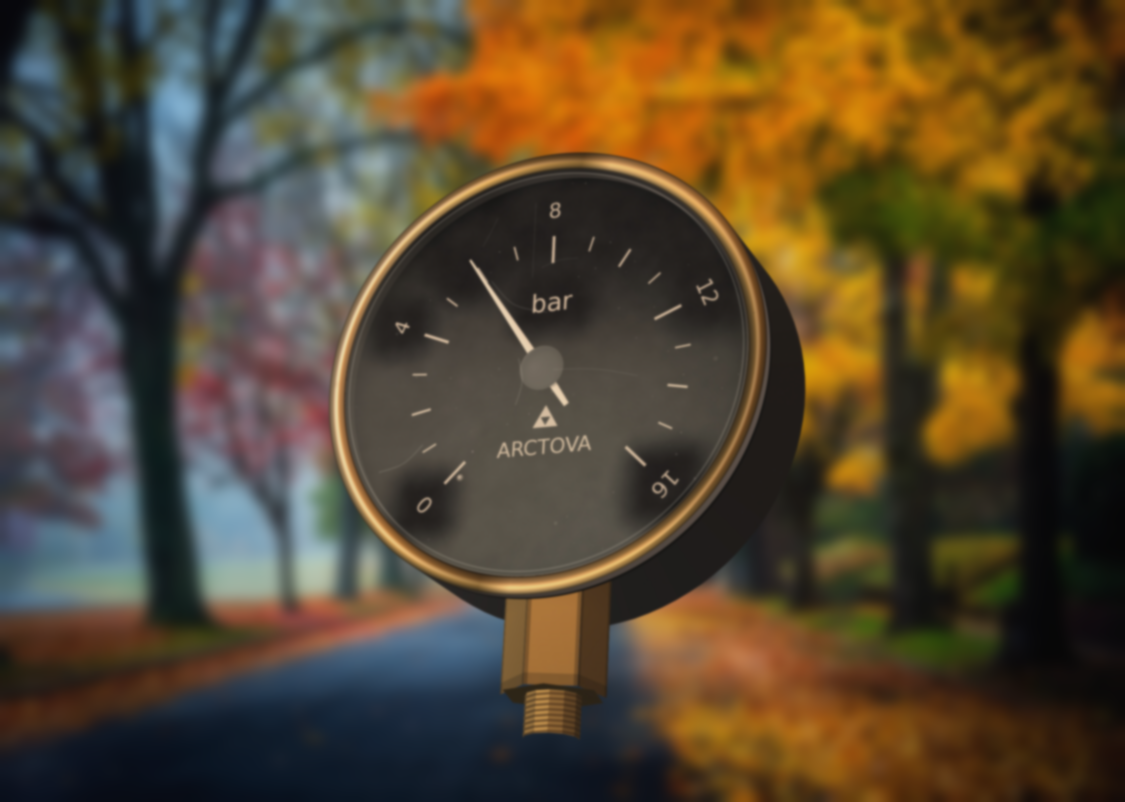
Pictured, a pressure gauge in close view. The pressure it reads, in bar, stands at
6 bar
